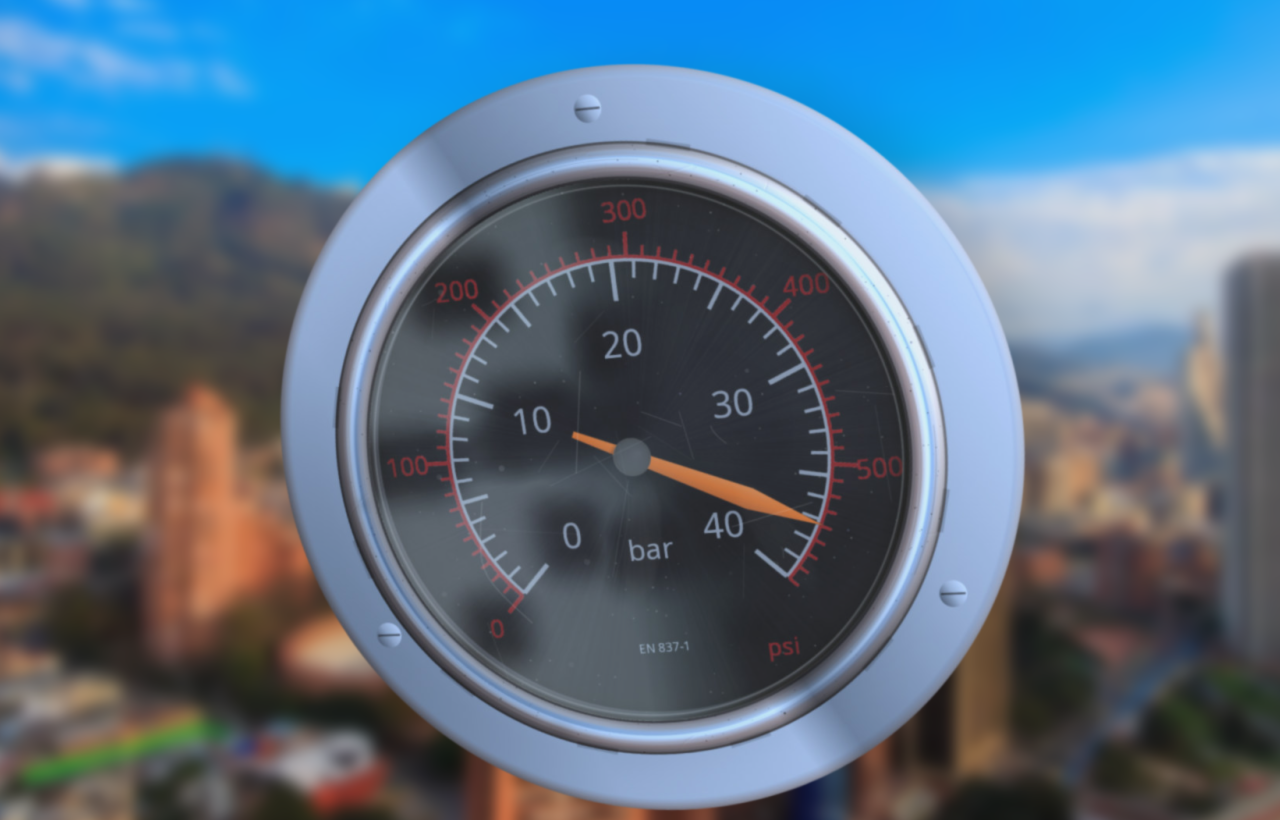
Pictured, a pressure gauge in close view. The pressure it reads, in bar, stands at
37 bar
